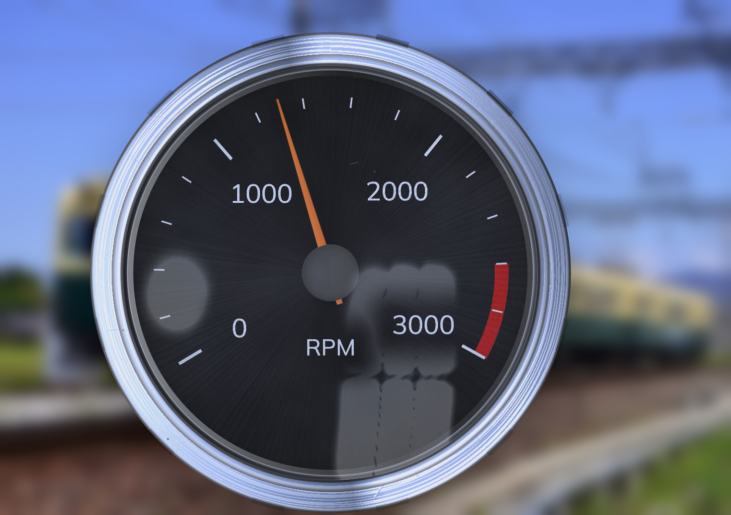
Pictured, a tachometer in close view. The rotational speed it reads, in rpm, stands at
1300 rpm
